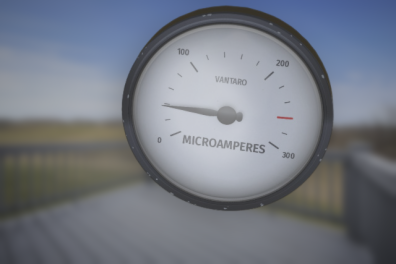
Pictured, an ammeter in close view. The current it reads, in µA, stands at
40 µA
